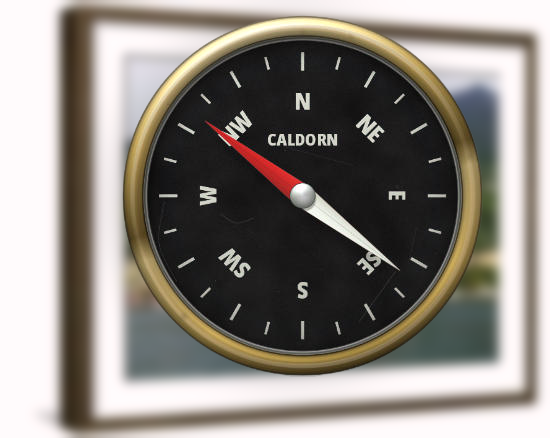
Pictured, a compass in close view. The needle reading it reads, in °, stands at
307.5 °
